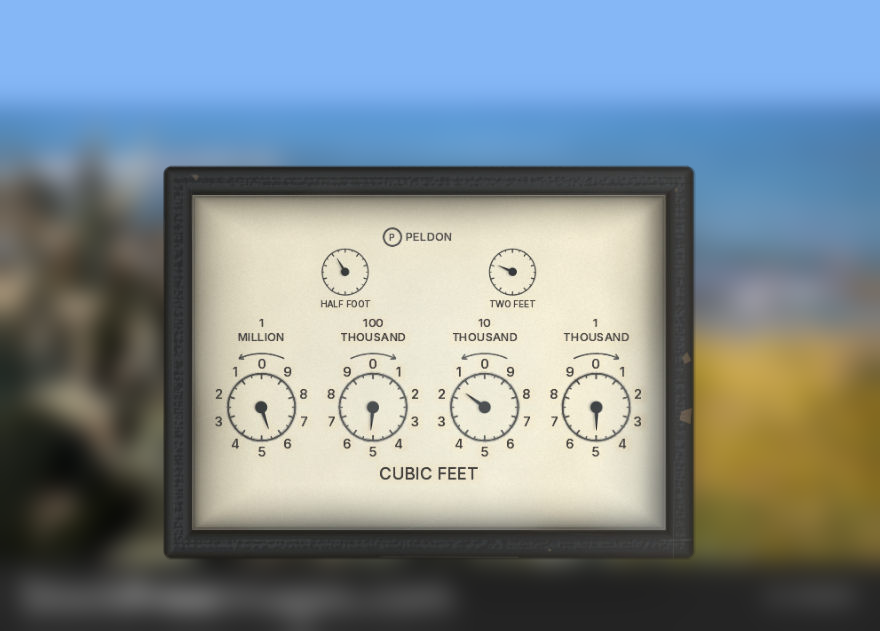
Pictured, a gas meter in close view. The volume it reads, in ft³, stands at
551500 ft³
